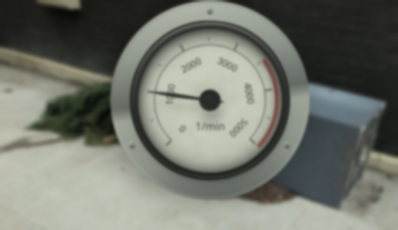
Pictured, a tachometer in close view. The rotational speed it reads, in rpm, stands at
1000 rpm
